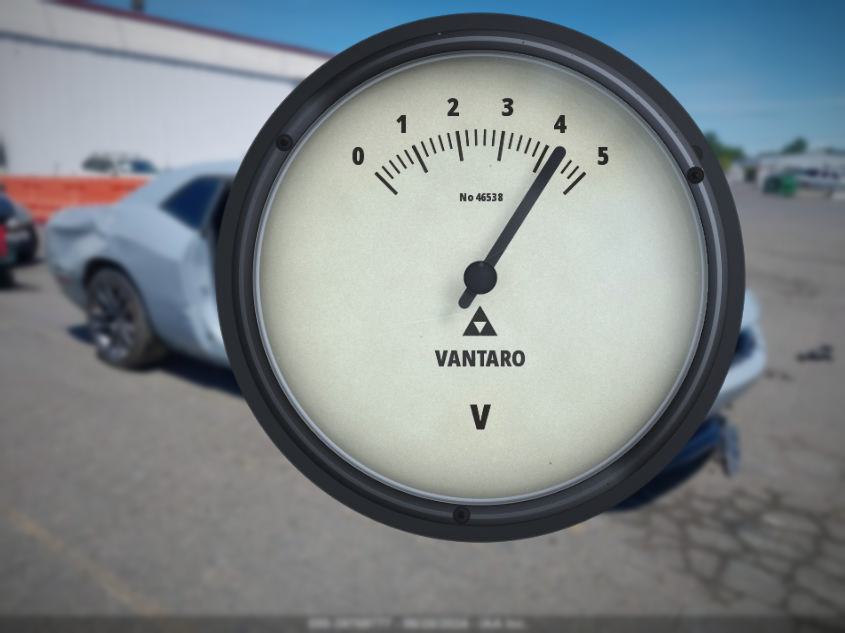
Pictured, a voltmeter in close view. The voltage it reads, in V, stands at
4.3 V
